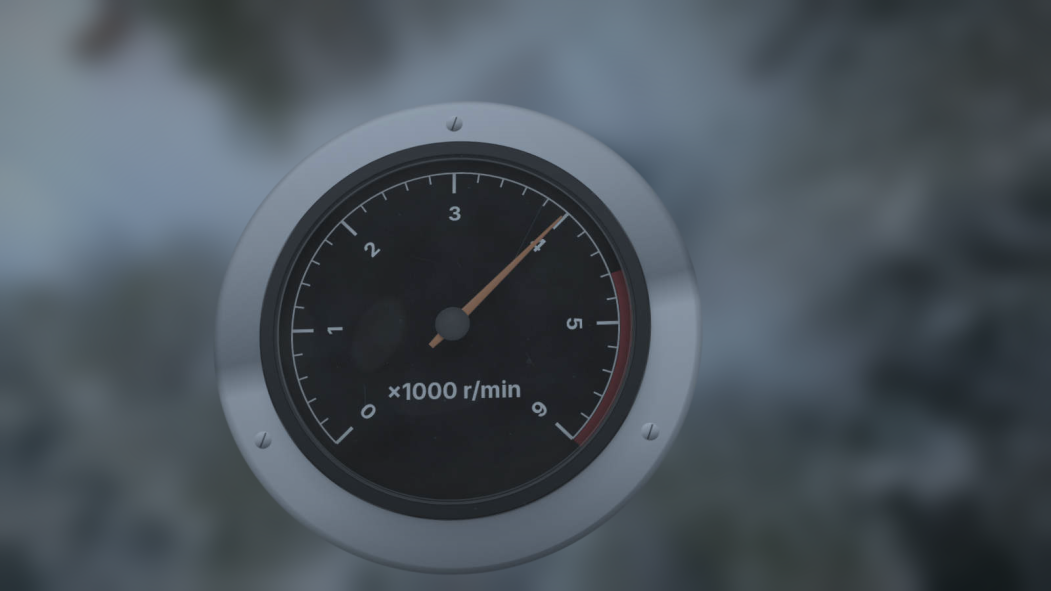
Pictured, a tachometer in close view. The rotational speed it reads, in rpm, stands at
4000 rpm
